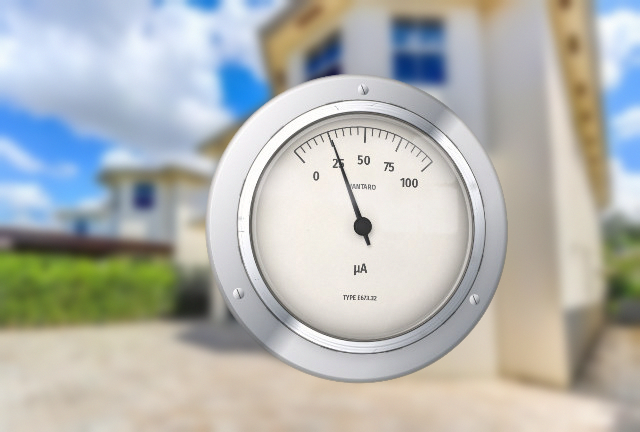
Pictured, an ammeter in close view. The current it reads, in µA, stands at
25 µA
